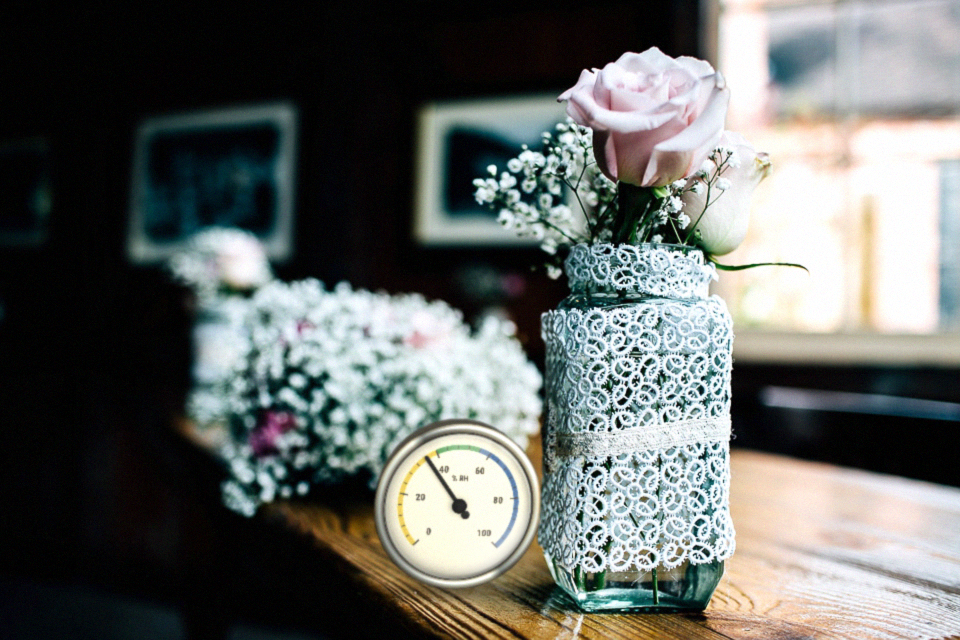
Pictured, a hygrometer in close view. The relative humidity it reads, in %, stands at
36 %
